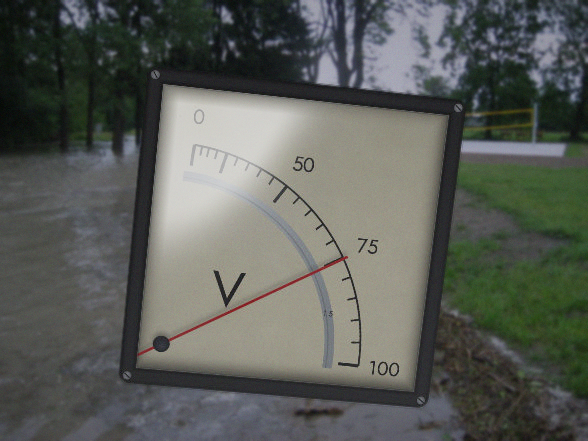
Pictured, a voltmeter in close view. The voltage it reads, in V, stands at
75 V
